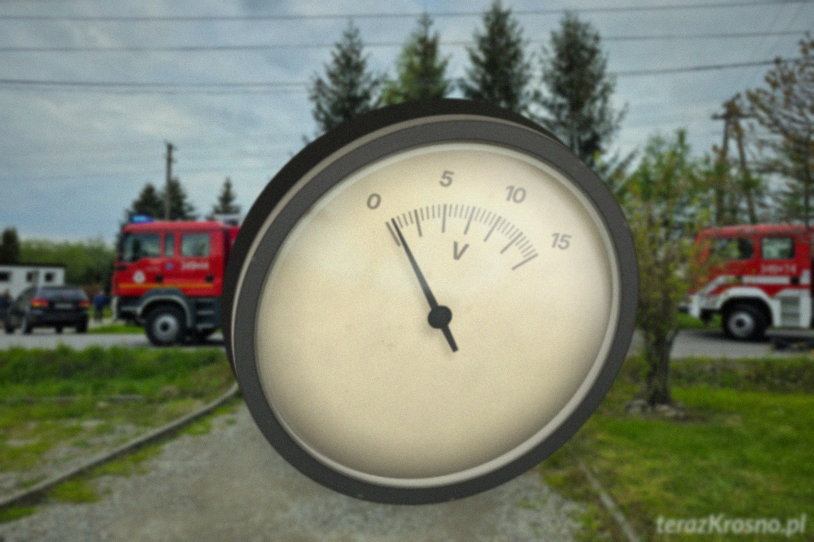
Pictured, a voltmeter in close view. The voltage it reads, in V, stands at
0.5 V
